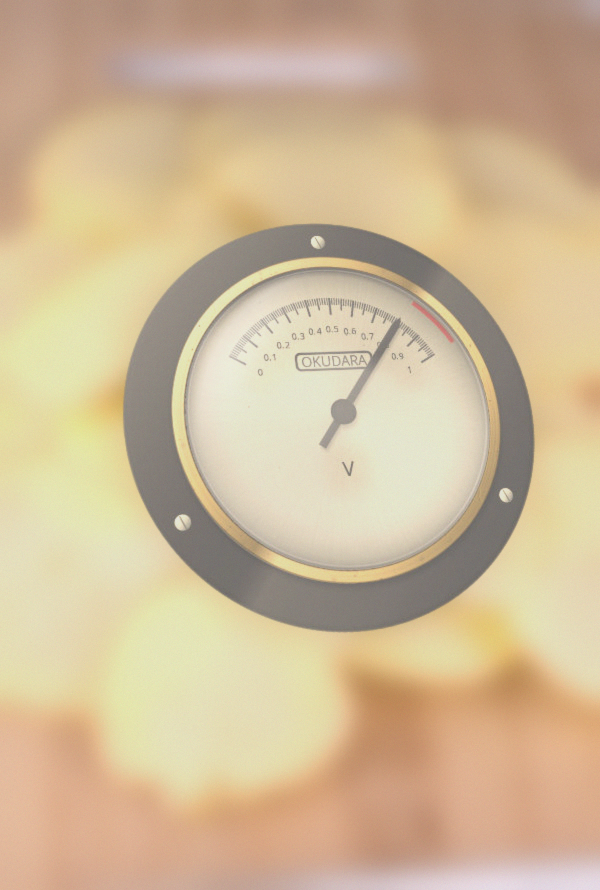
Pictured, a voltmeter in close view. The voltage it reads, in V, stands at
0.8 V
